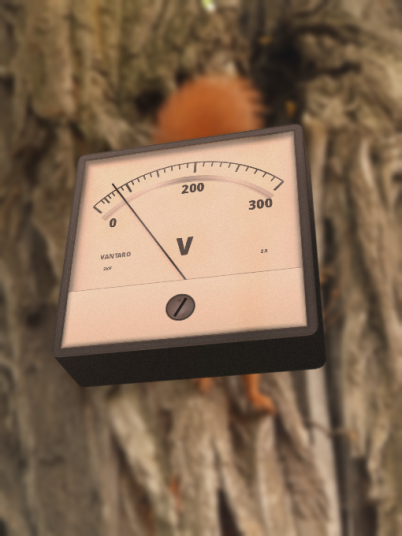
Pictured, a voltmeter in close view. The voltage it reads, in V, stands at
80 V
